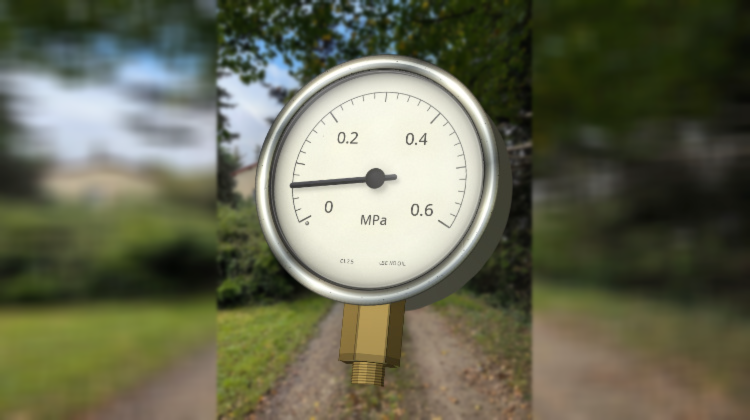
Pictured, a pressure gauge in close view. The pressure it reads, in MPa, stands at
0.06 MPa
